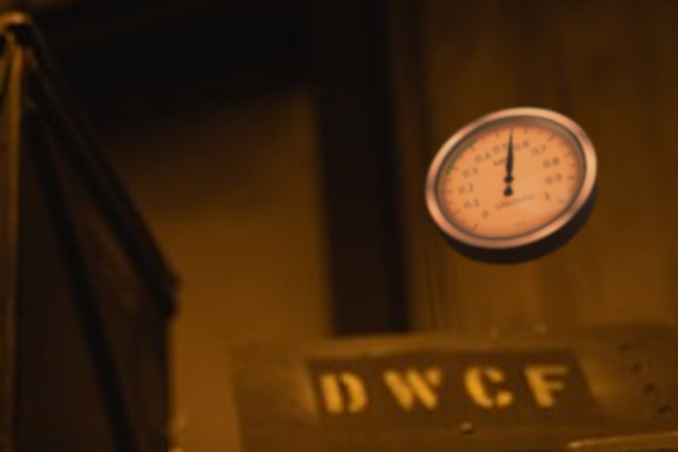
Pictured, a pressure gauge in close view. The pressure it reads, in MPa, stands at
0.55 MPa
